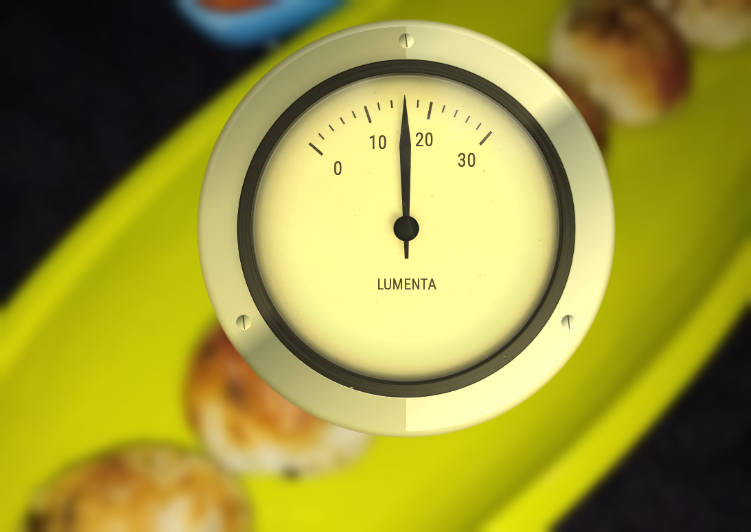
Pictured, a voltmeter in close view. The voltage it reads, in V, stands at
16 V
